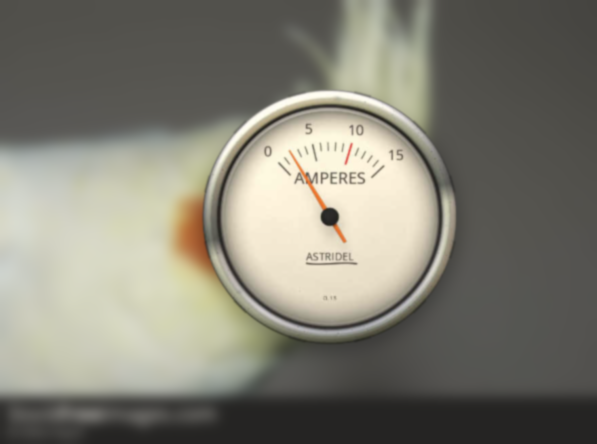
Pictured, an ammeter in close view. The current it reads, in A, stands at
2 A
